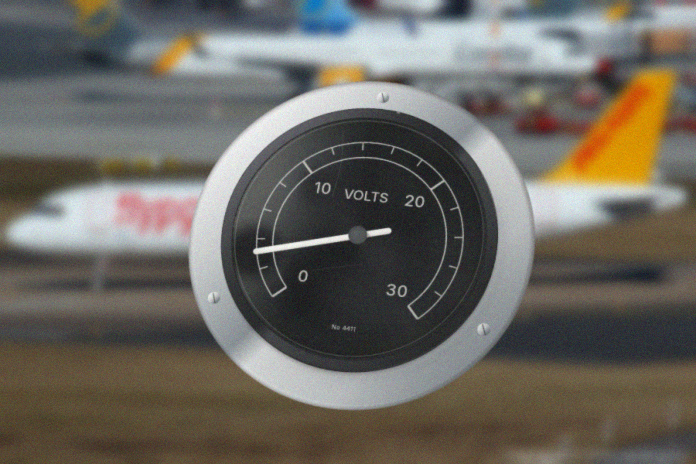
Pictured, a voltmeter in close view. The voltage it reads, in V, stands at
3 V
